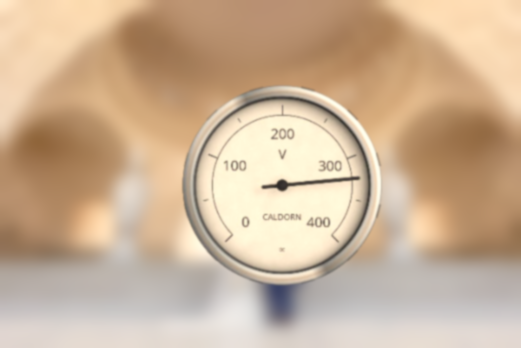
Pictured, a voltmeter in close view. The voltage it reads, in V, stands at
325 V
